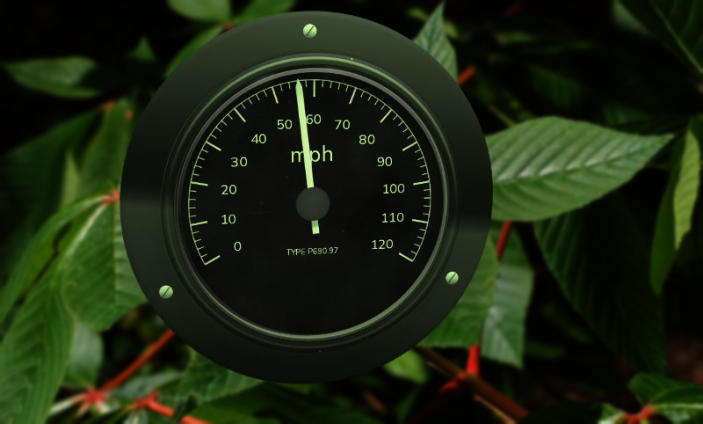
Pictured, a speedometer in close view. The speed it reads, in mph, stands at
56 mph
